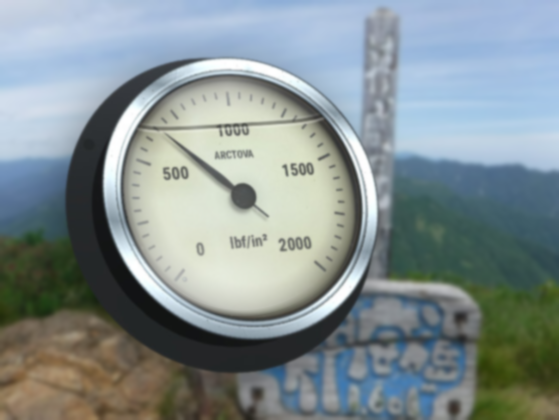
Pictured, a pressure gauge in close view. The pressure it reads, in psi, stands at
650 psi
